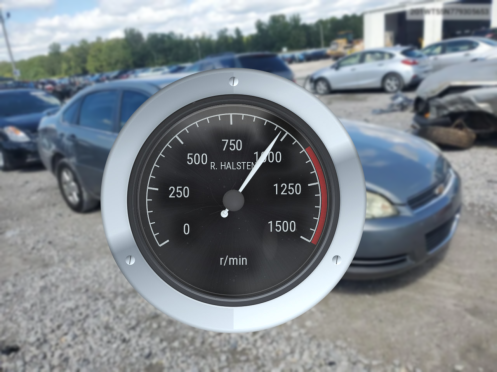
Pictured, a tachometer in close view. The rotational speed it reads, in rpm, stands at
975 rpm
